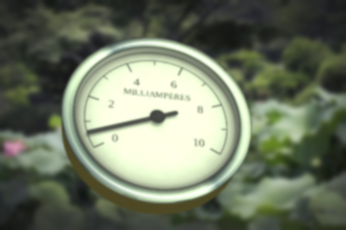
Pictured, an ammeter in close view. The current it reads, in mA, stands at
0.5 mA
